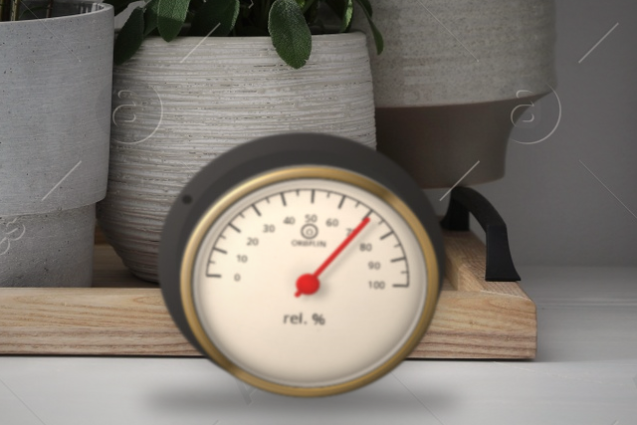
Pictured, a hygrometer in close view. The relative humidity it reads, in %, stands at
70 %
